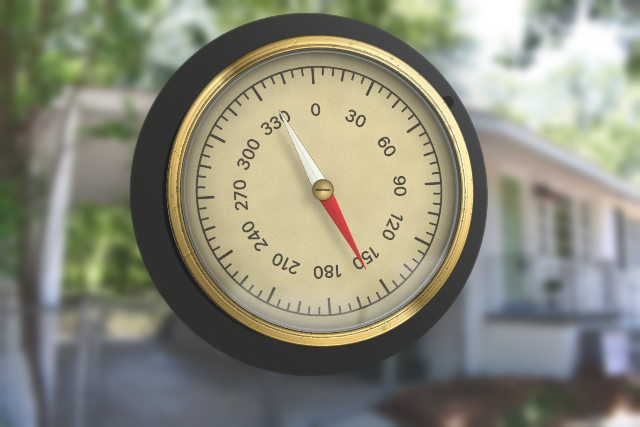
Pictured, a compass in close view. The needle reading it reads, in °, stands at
155 °
